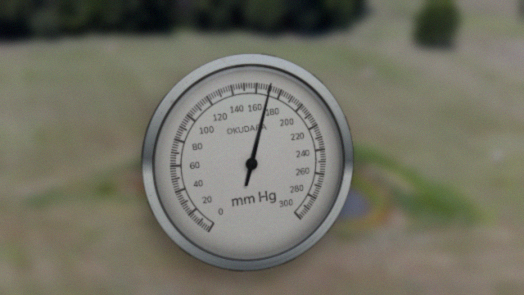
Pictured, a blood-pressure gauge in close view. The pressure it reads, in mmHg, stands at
170 mmHg
